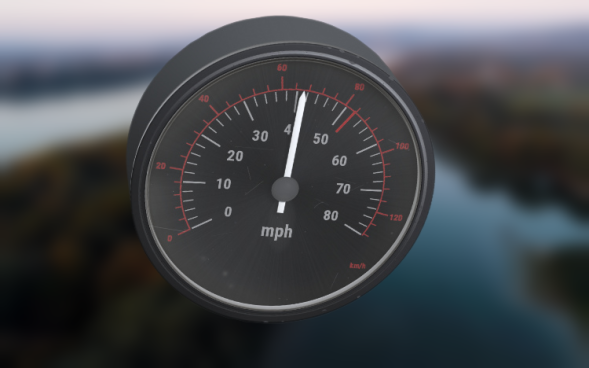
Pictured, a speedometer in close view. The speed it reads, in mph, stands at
41 mph
